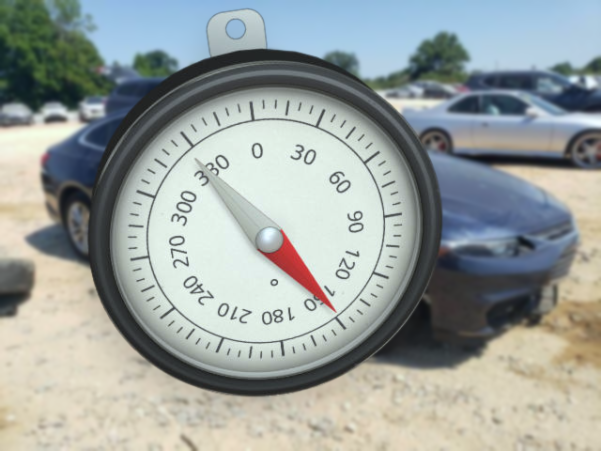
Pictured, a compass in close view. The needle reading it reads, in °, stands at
147.5 °
